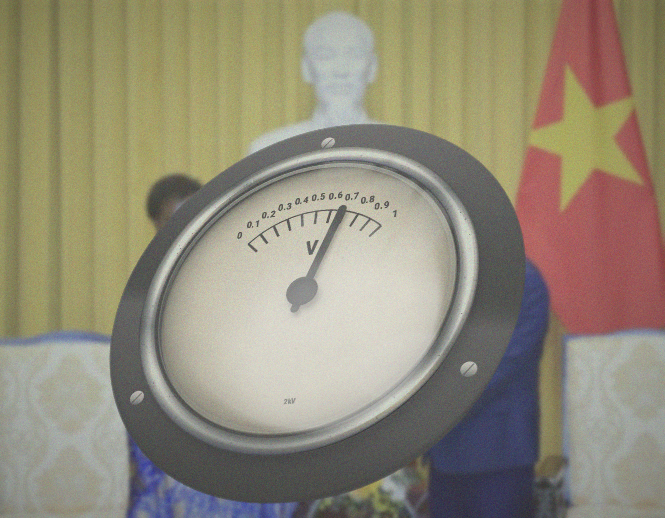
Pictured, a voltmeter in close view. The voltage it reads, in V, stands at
0.7 V
